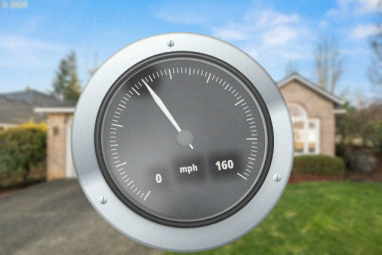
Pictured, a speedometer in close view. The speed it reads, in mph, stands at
66 mph
